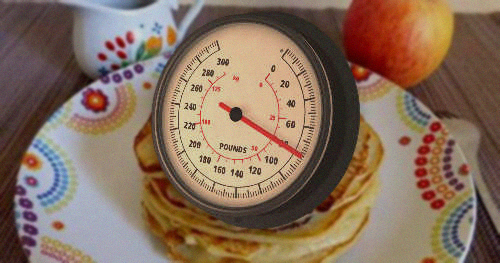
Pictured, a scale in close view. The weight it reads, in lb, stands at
80 lb
